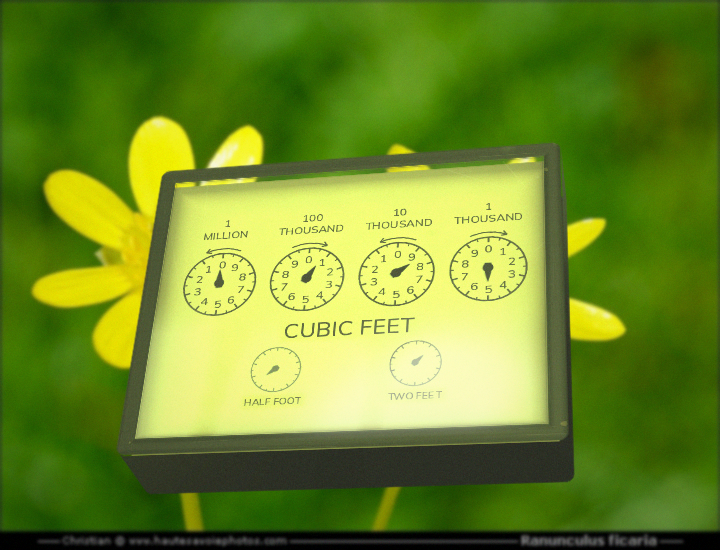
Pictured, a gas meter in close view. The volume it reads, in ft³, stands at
8500 ft³
